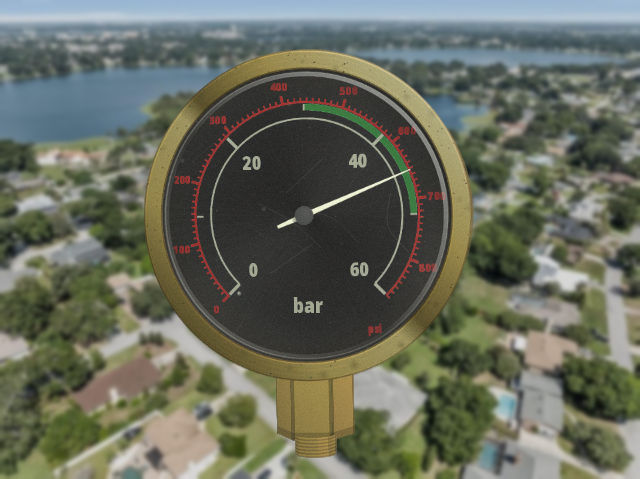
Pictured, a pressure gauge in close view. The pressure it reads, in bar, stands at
45 bar
